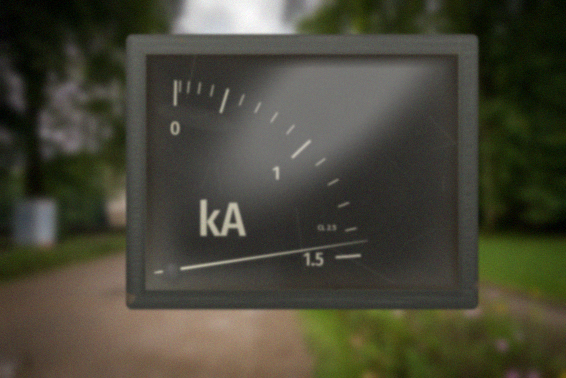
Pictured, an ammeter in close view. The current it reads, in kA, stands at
1.45 kA
